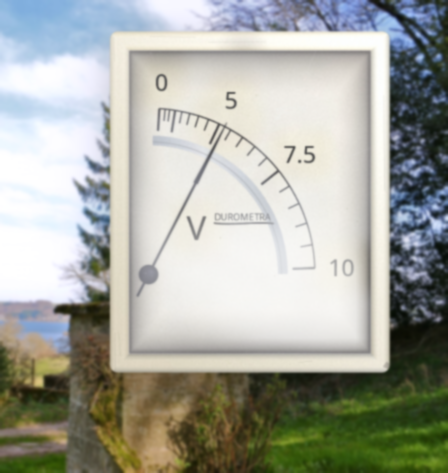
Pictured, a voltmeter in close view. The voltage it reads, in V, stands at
5.25 V
